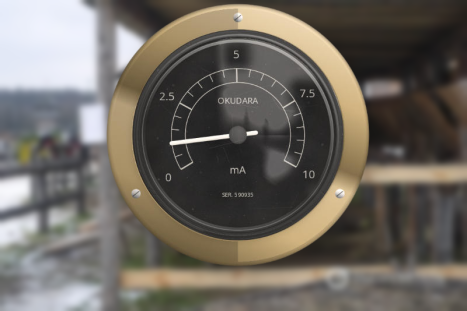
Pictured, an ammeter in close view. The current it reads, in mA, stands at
1 mA
